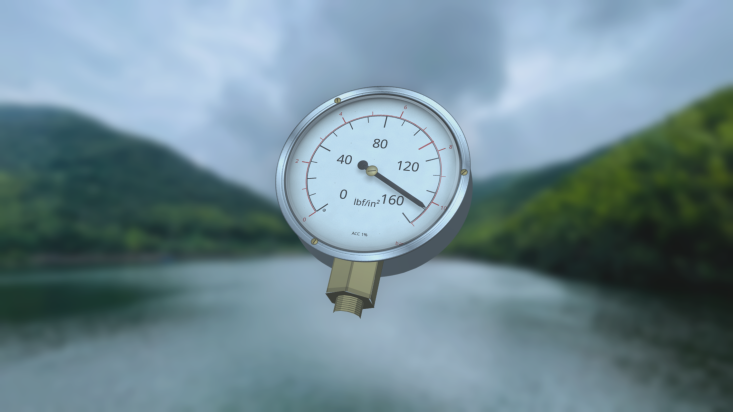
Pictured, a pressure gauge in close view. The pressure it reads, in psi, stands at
150 psi
